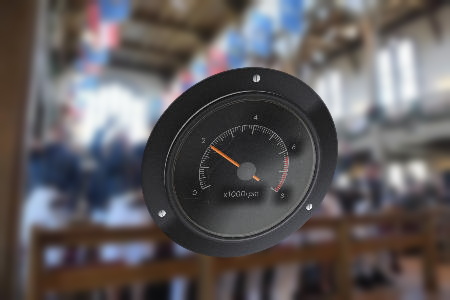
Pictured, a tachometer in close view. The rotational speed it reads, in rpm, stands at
2000 rpm
